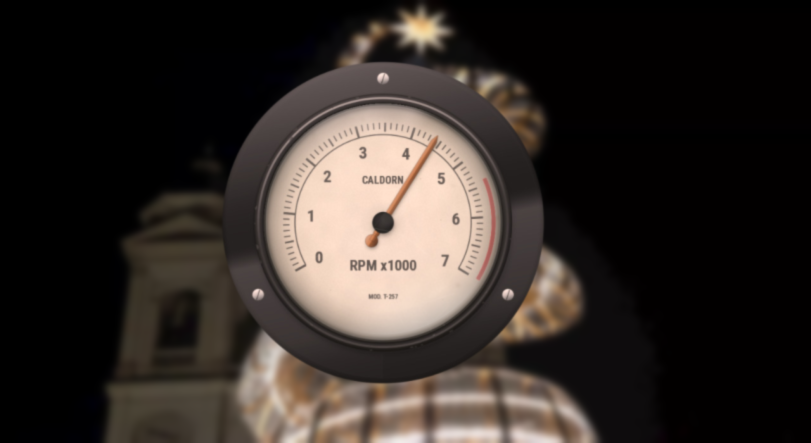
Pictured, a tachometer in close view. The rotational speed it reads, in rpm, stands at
4400 rpm
